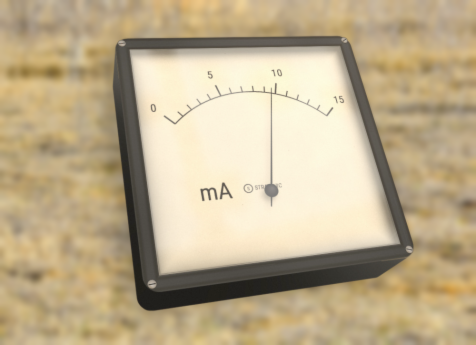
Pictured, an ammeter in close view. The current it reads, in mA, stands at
9.5 mA
